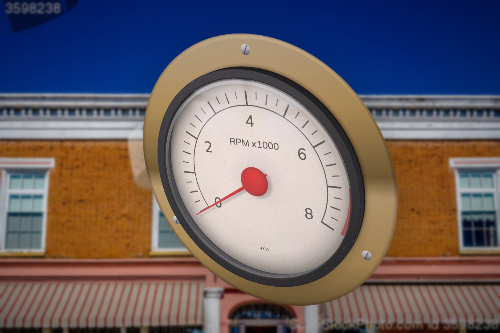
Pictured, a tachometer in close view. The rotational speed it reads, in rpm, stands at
0 rpm
